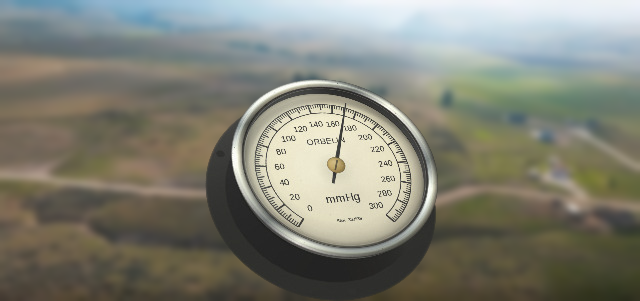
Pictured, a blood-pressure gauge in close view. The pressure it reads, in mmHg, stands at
170 mmHg
